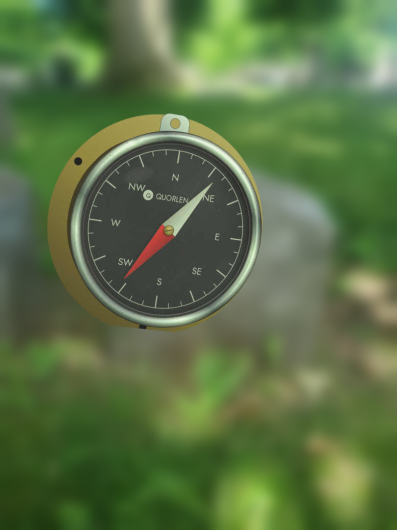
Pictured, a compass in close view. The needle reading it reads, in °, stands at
215 °
